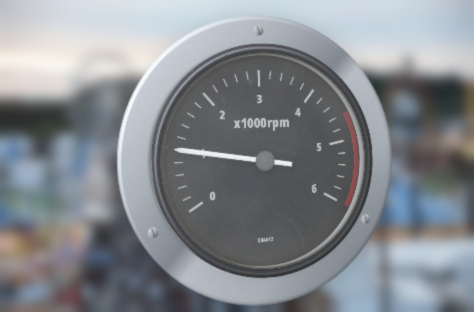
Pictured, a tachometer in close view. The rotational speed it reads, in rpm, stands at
1000 rpm
